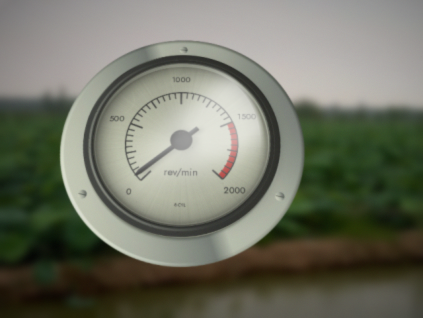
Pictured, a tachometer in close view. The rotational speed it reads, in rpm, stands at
50 rpm
